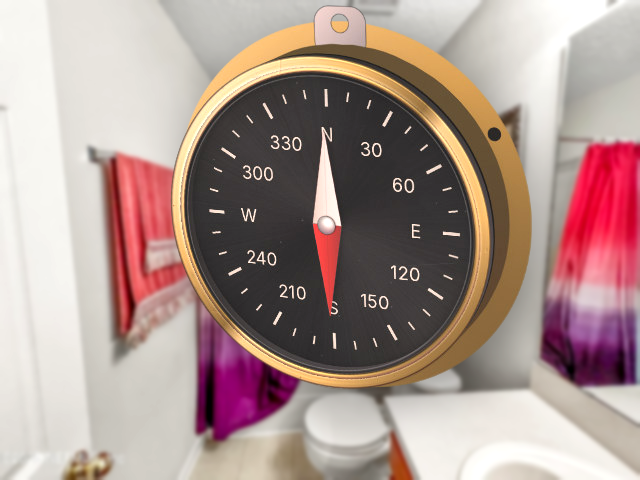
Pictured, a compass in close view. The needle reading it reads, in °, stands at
180 °
